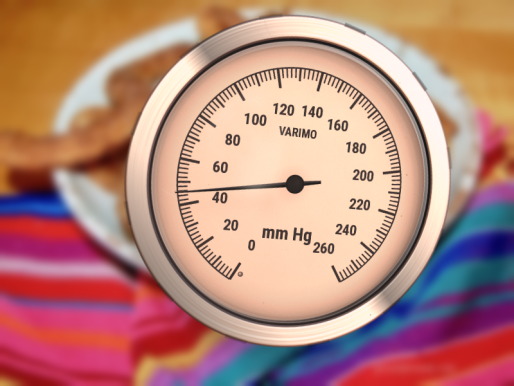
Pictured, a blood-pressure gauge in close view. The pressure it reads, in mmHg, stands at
46 mmHg
